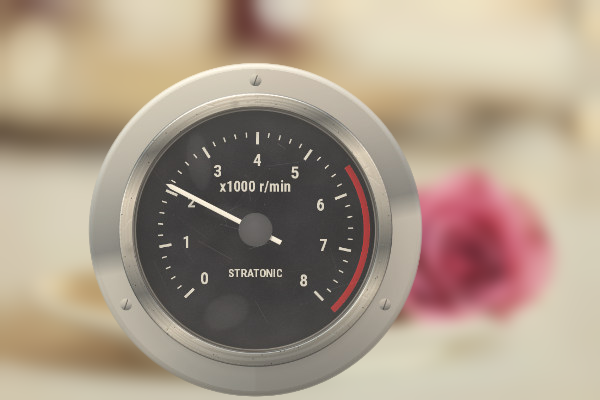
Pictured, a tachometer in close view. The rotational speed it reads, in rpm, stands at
2100 rpm
